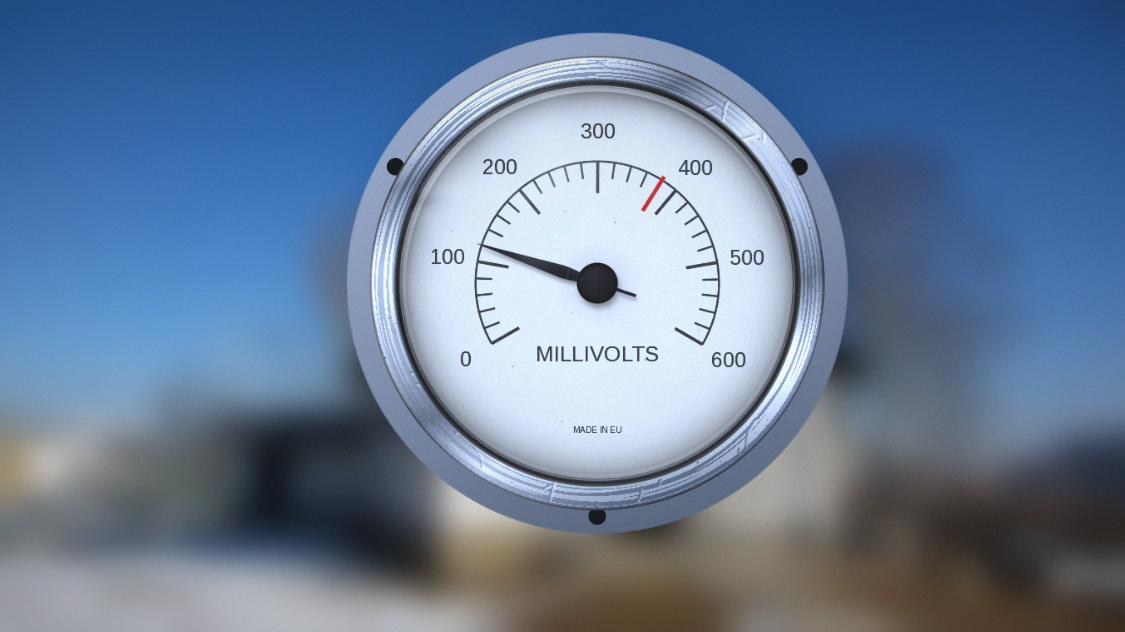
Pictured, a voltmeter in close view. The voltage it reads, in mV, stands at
120 mV
